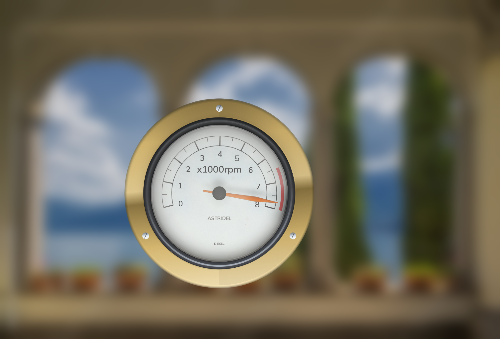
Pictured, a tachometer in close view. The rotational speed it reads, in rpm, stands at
7750 rpm
